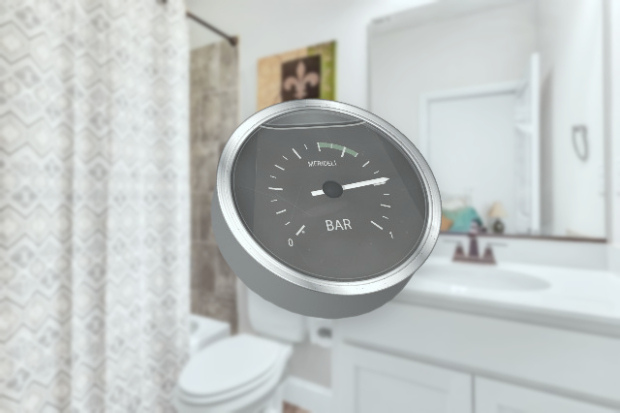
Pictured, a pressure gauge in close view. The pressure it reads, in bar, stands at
0.8 bar
